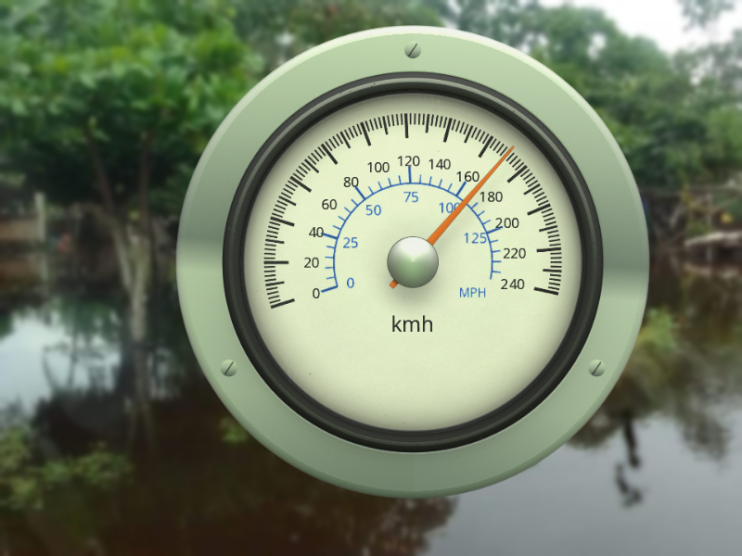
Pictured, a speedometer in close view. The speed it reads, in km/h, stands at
170 km/h
